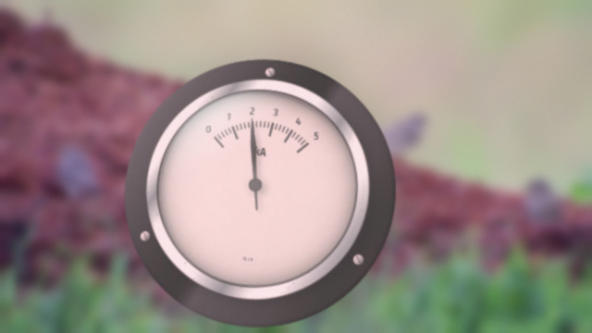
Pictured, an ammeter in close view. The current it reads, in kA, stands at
2 kA
